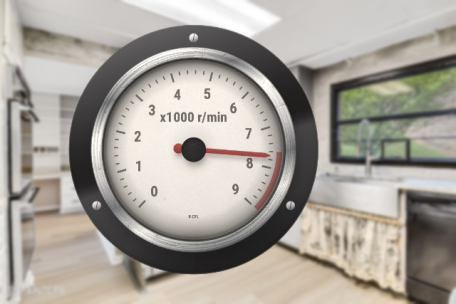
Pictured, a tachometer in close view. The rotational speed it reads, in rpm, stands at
7700 rpm
